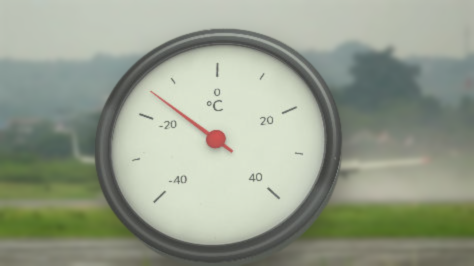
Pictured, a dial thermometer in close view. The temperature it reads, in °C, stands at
-15 °C
